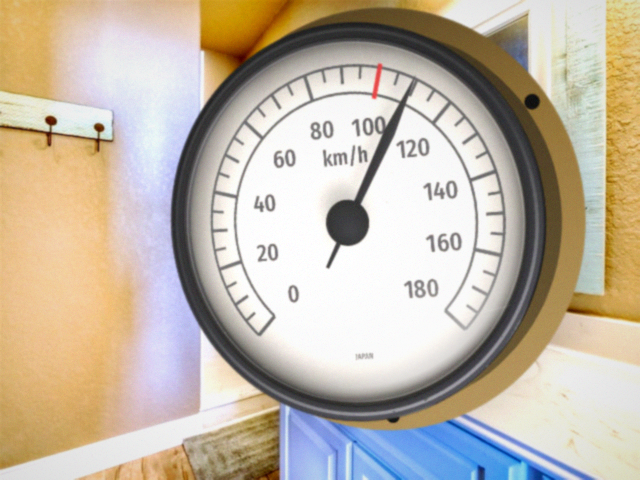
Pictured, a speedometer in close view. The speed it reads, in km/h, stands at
110 km/h
